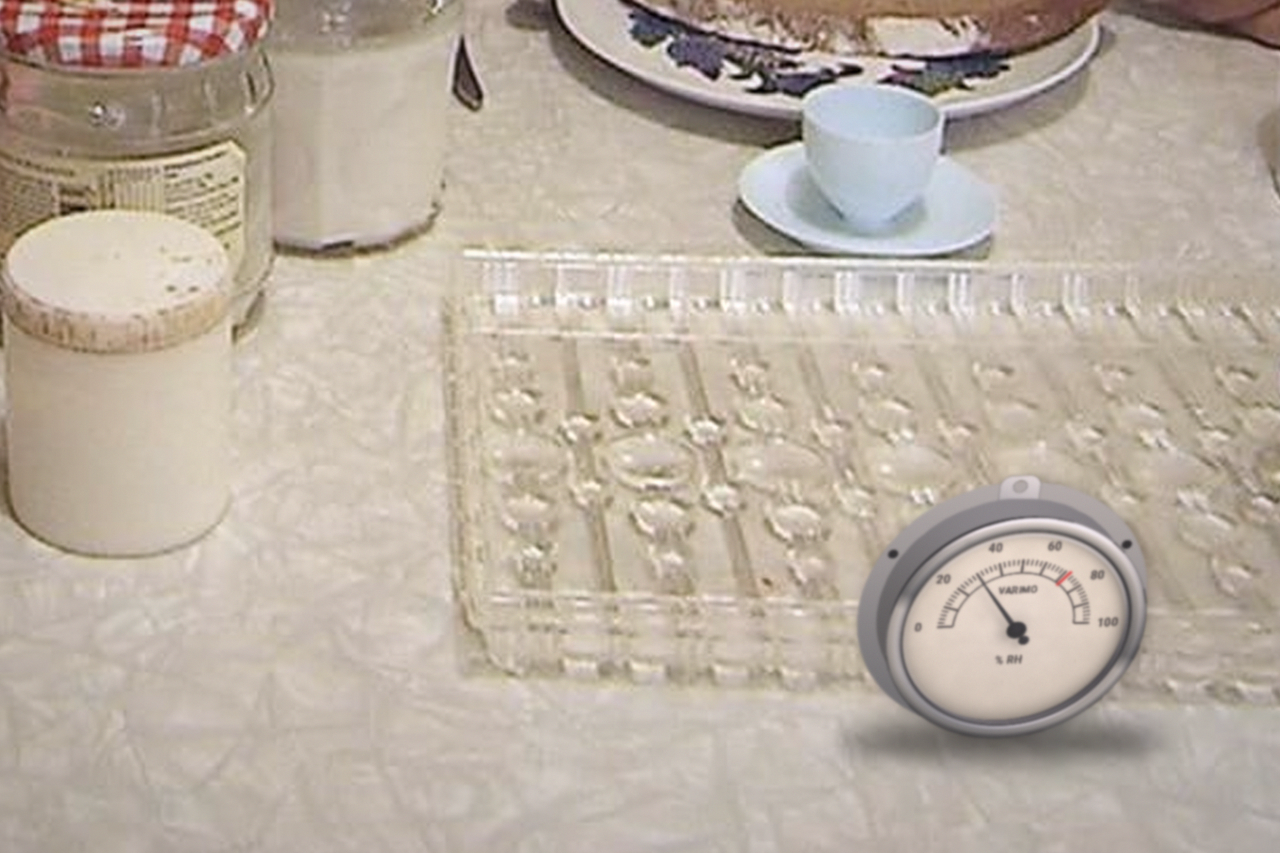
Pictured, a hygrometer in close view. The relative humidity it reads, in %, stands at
30 %
